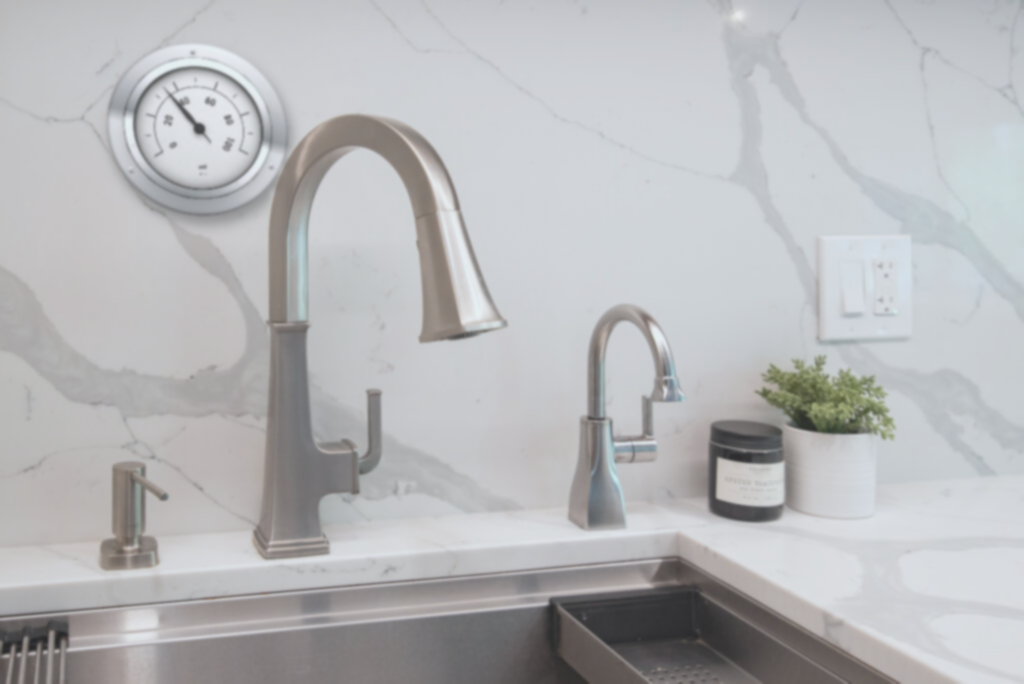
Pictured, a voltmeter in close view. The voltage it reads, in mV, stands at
35 mV
